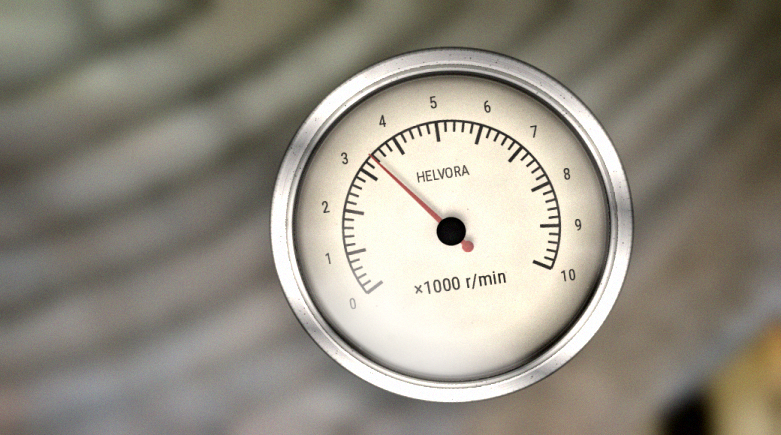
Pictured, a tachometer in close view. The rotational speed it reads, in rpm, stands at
3400 rpm
